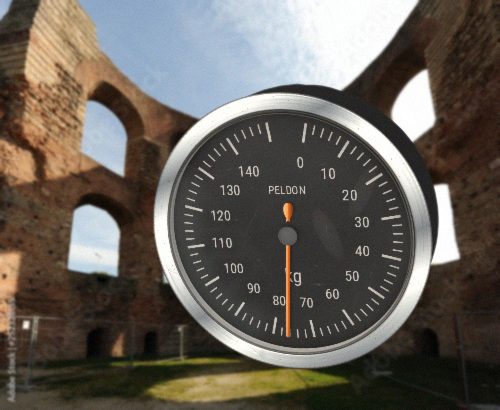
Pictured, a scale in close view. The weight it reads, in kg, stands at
76 kg
